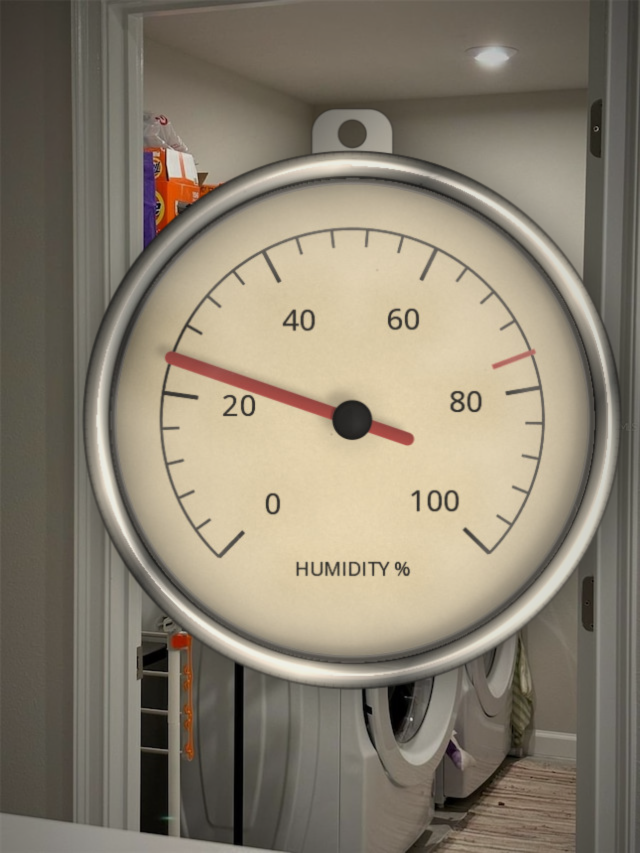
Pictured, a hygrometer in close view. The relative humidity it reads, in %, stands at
24 %
